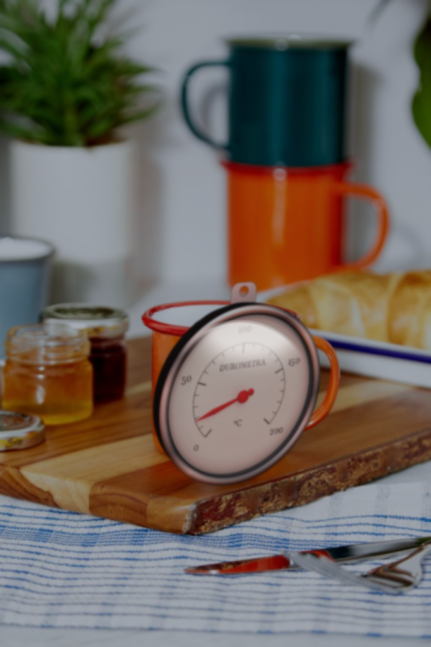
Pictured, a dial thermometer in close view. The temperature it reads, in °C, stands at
20 °C
